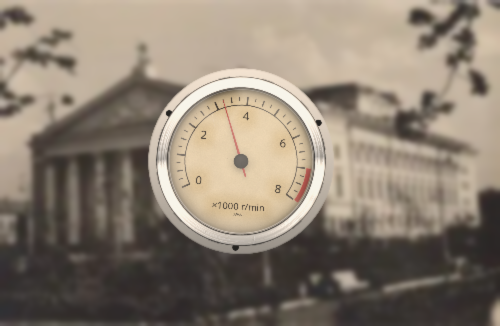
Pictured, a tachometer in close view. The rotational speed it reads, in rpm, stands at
3250 rpm
